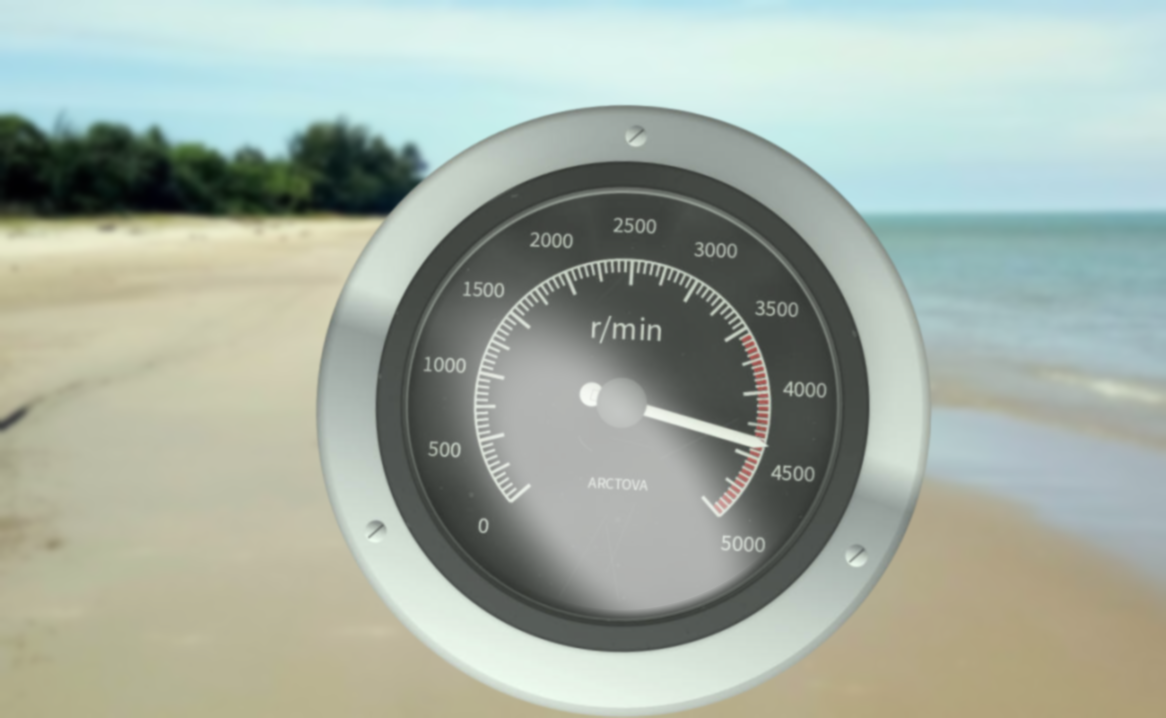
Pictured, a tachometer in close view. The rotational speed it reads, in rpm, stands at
4400 rpm
